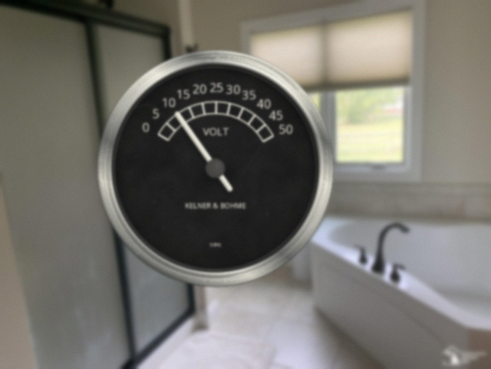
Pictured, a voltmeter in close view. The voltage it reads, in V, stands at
10 V
